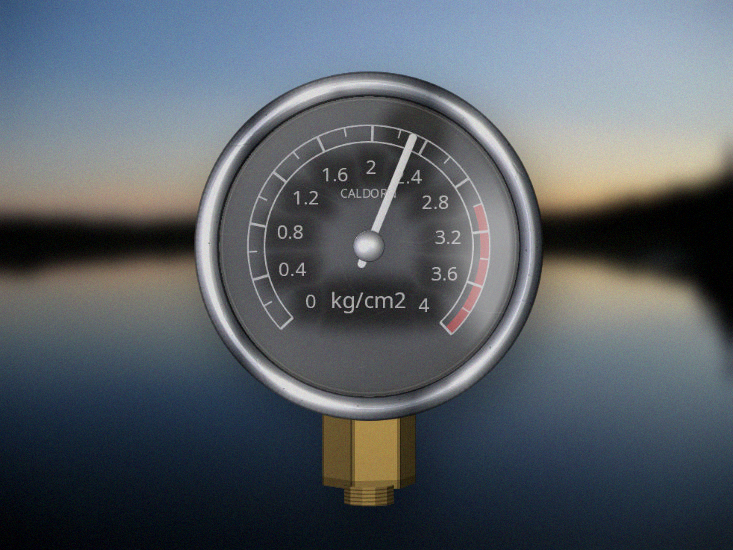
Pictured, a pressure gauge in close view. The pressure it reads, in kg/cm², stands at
2.3 kg/cm²
